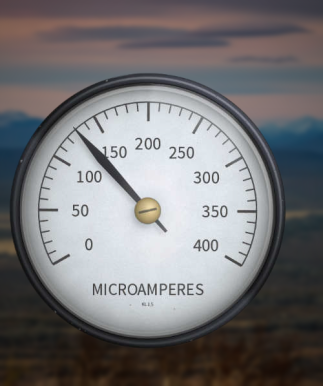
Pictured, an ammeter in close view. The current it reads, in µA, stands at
130 µA
